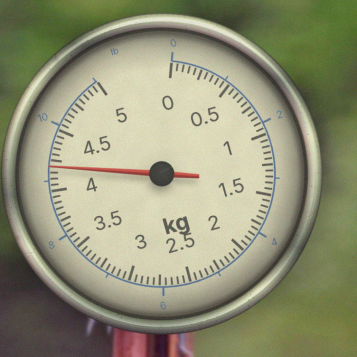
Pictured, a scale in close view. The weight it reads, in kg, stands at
4.2 kg
